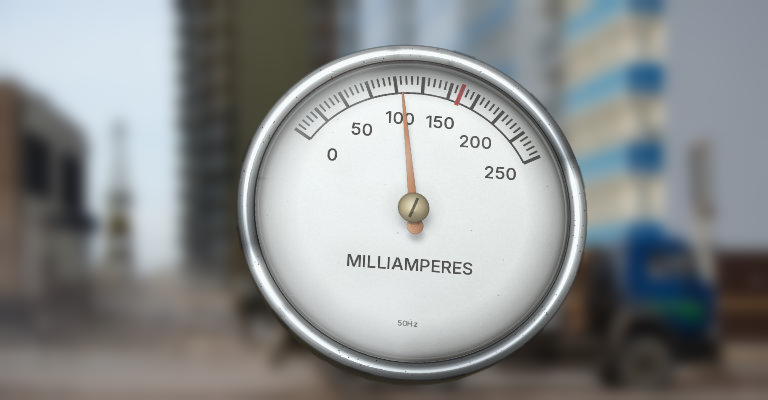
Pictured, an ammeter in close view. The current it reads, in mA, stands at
105 mA
